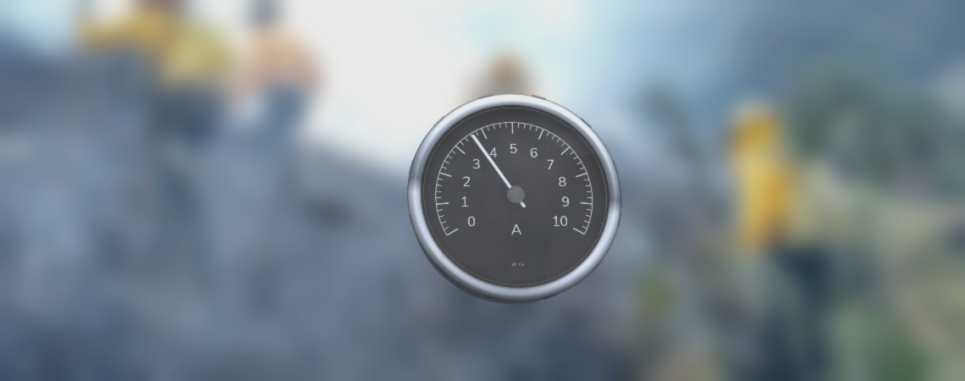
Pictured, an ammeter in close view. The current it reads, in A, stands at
3.6 A
